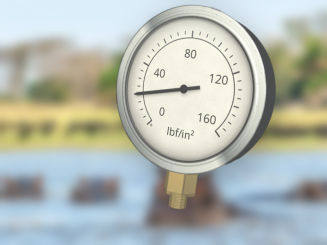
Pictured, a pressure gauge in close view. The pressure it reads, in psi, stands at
20 psi
